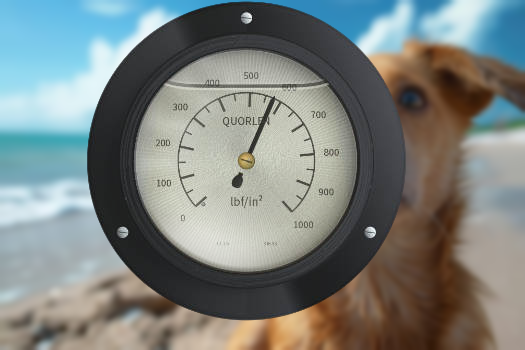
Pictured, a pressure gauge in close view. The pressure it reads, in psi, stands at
575 psi
